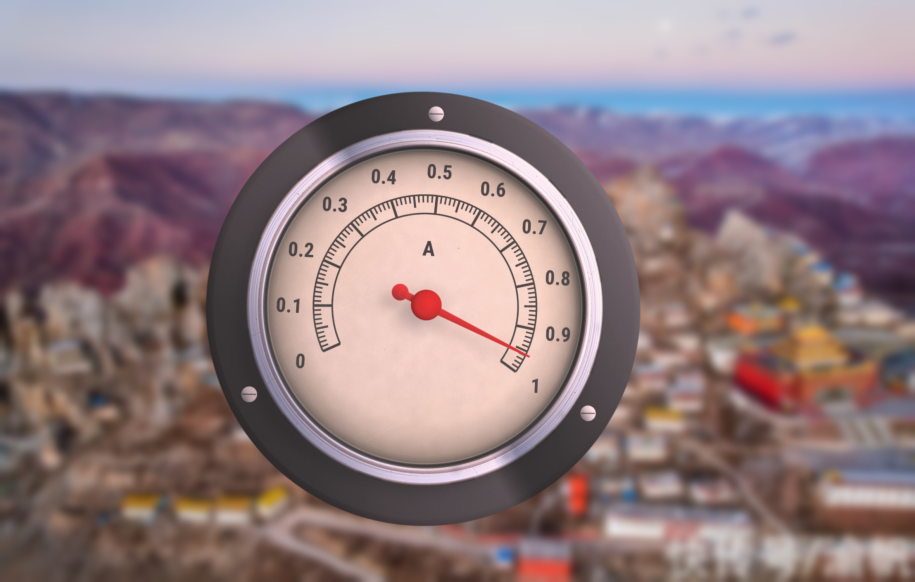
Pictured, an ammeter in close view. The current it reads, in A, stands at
0.96 A
